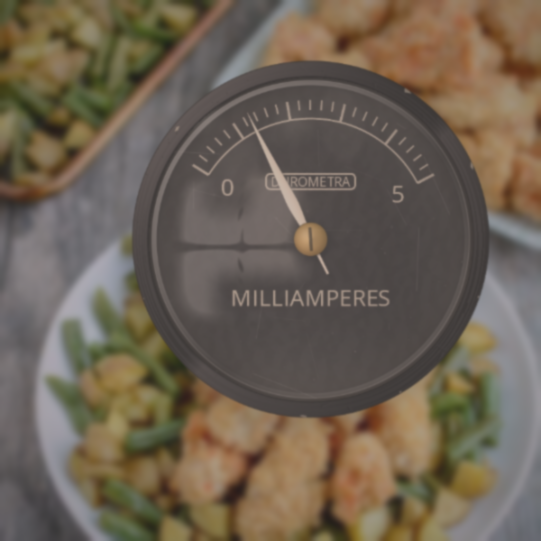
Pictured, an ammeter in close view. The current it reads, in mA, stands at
1.3 mA
